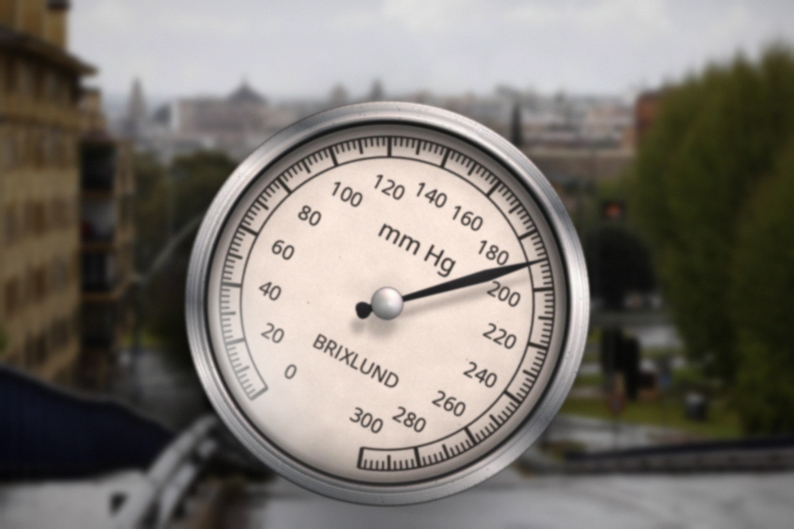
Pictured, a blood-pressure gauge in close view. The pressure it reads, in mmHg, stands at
190 mmHg
